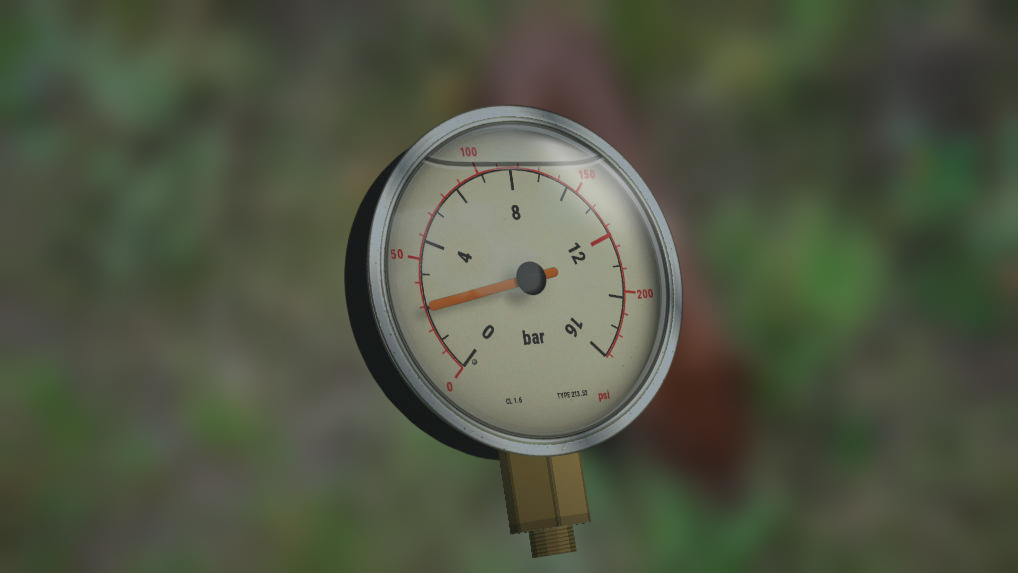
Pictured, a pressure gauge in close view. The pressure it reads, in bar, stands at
2 bar
